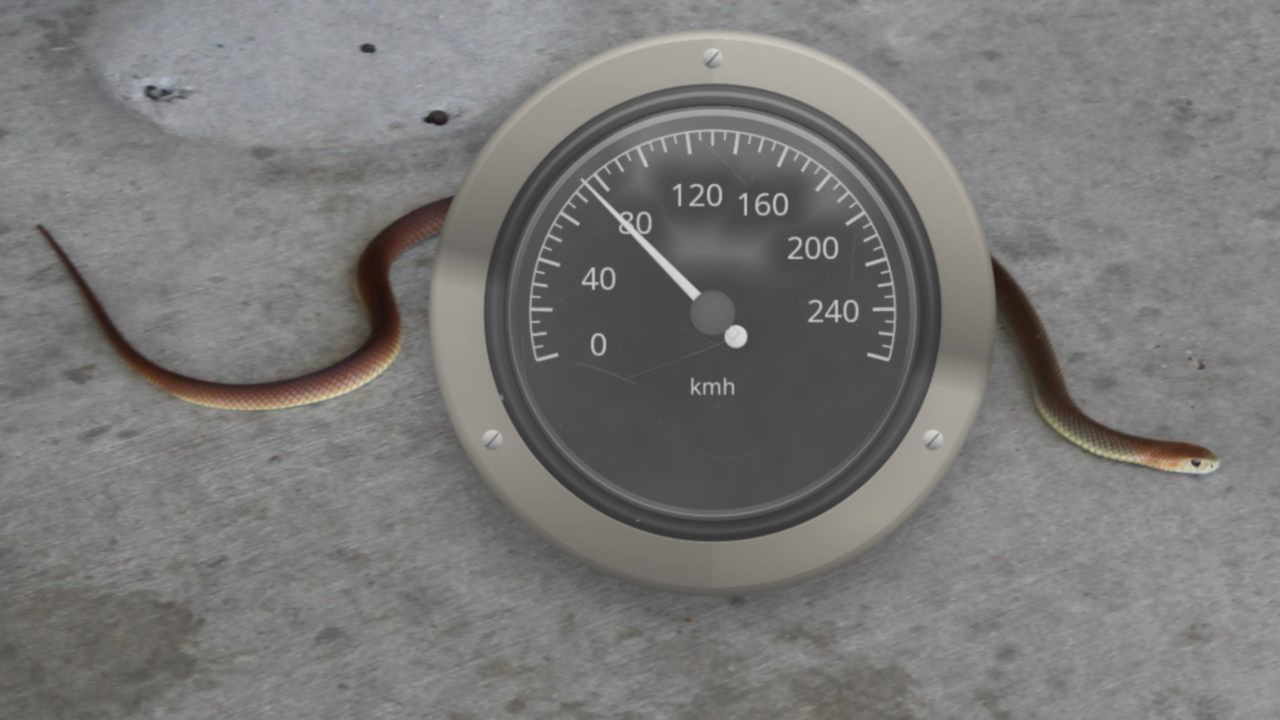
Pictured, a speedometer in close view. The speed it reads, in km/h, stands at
75 km/h
